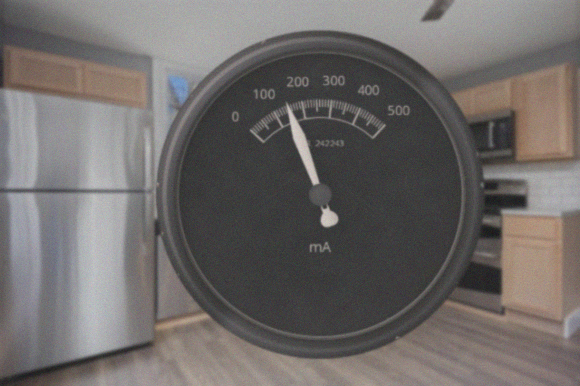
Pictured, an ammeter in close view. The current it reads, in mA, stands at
150 mA
